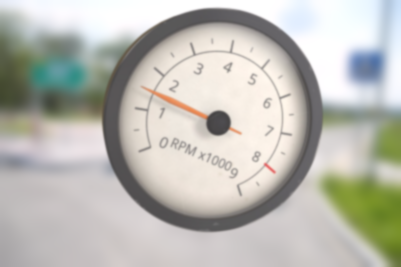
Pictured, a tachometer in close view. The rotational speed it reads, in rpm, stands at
1500 rpm
